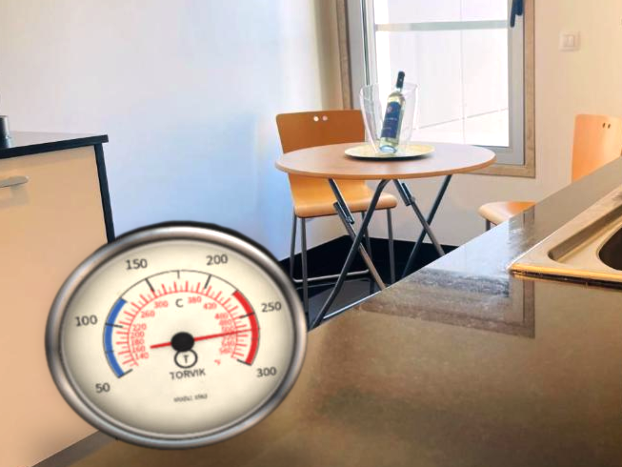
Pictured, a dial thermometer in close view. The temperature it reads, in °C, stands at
262.5 °C
